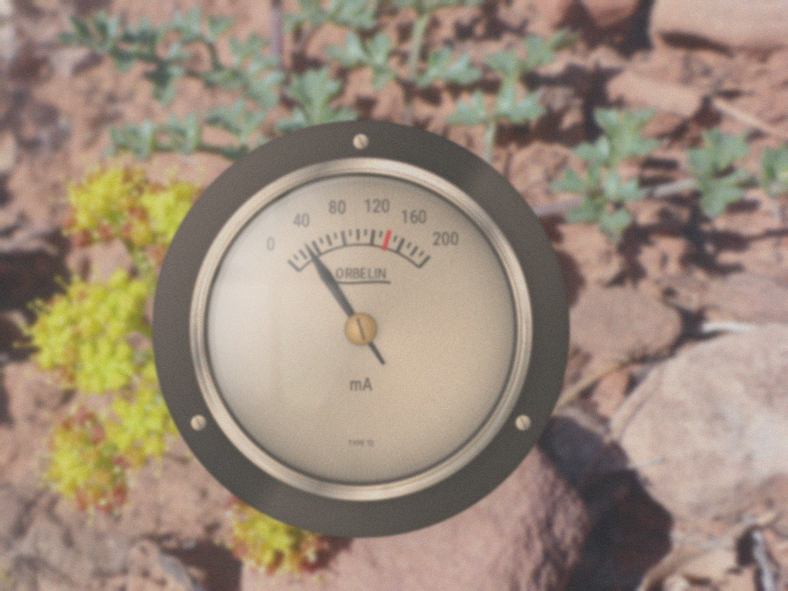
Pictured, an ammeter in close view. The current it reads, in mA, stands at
30 mA
